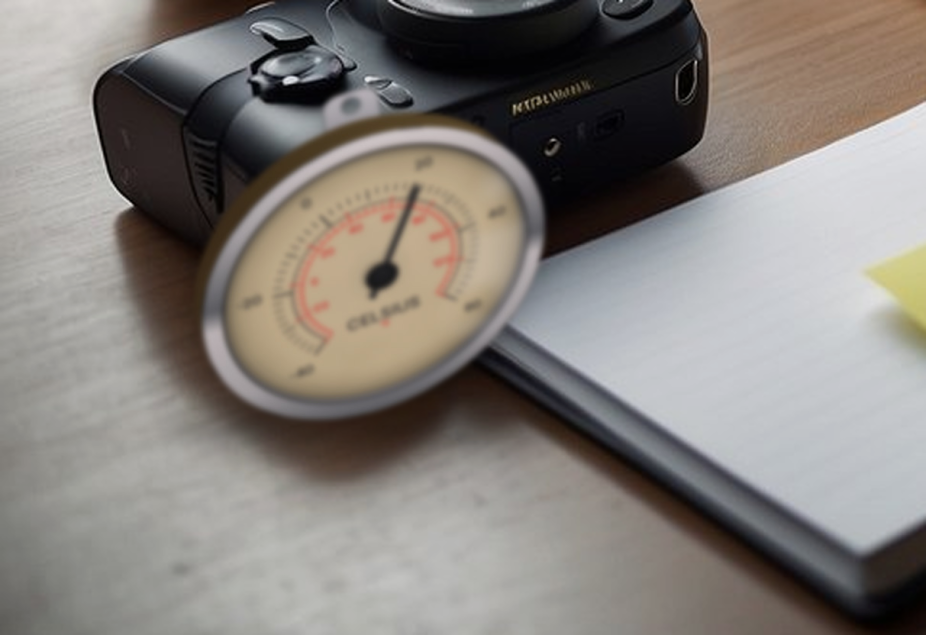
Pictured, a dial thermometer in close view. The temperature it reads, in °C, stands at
20 °C
